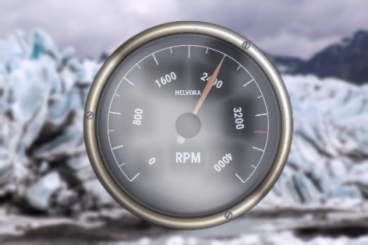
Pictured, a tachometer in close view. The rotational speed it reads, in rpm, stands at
2400 rpm
